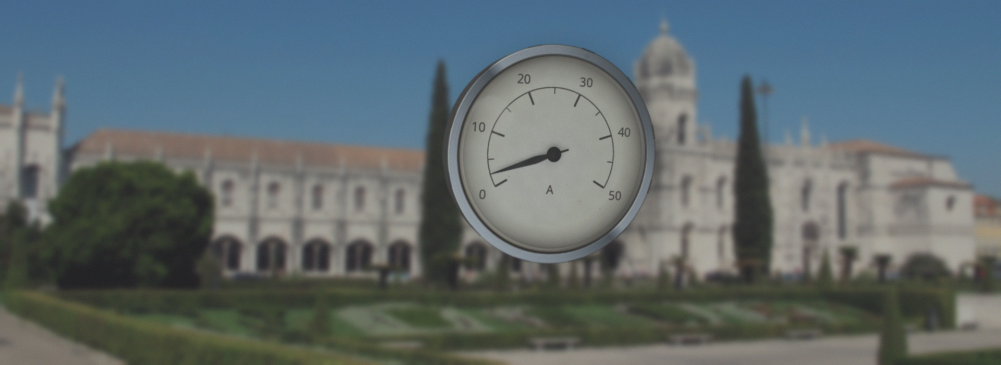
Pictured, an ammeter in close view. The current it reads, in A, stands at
2.5 A
